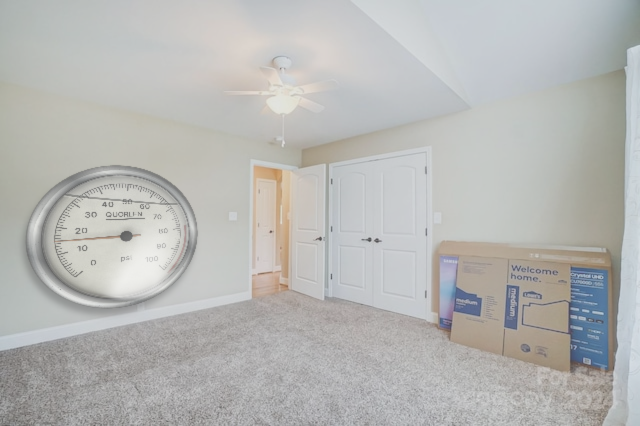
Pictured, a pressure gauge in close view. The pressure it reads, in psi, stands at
15 psi
